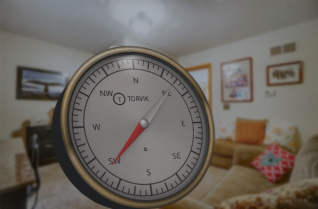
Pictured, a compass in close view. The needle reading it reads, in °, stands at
225 °
